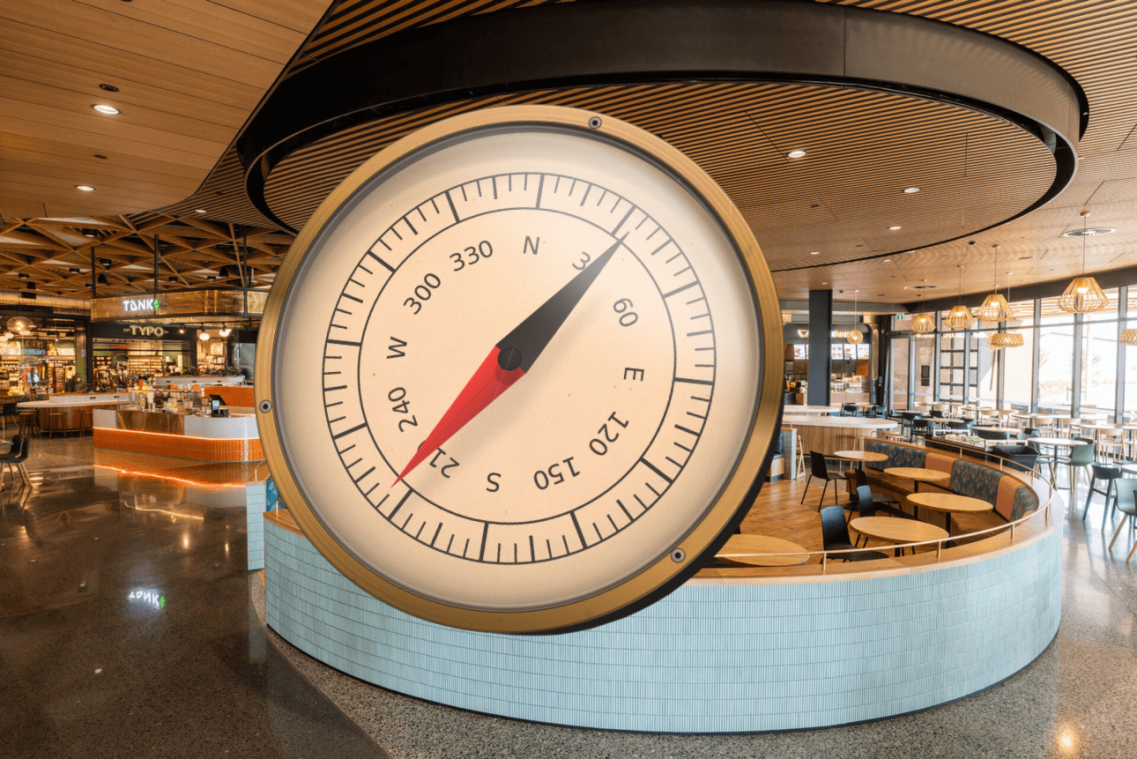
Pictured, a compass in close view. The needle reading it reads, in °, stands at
215 °
